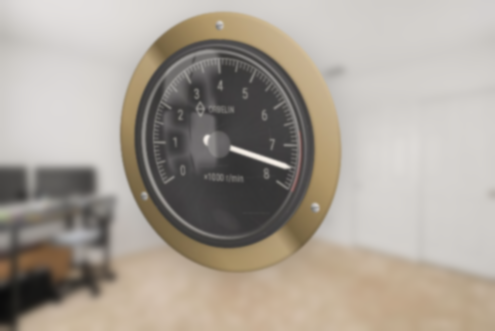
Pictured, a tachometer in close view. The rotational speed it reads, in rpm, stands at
7500 rpm
